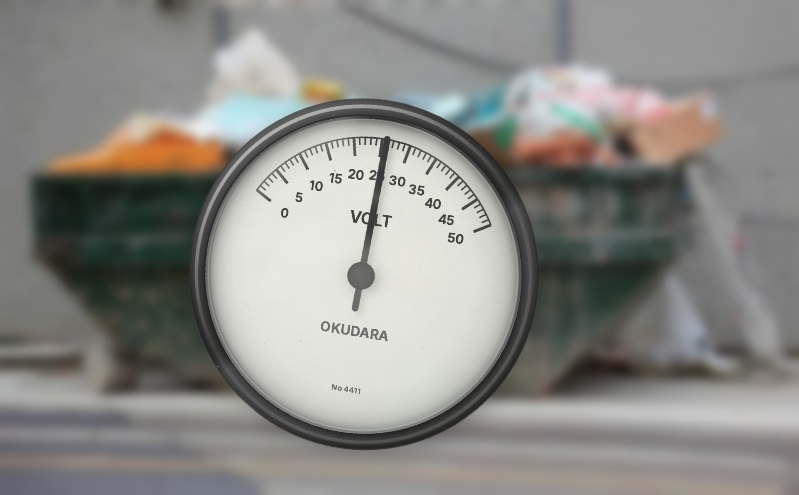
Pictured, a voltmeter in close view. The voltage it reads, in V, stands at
26 V
